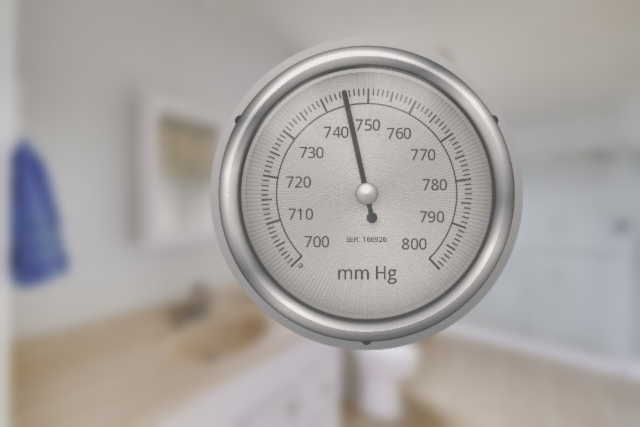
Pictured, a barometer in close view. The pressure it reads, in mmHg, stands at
745 mmHg
